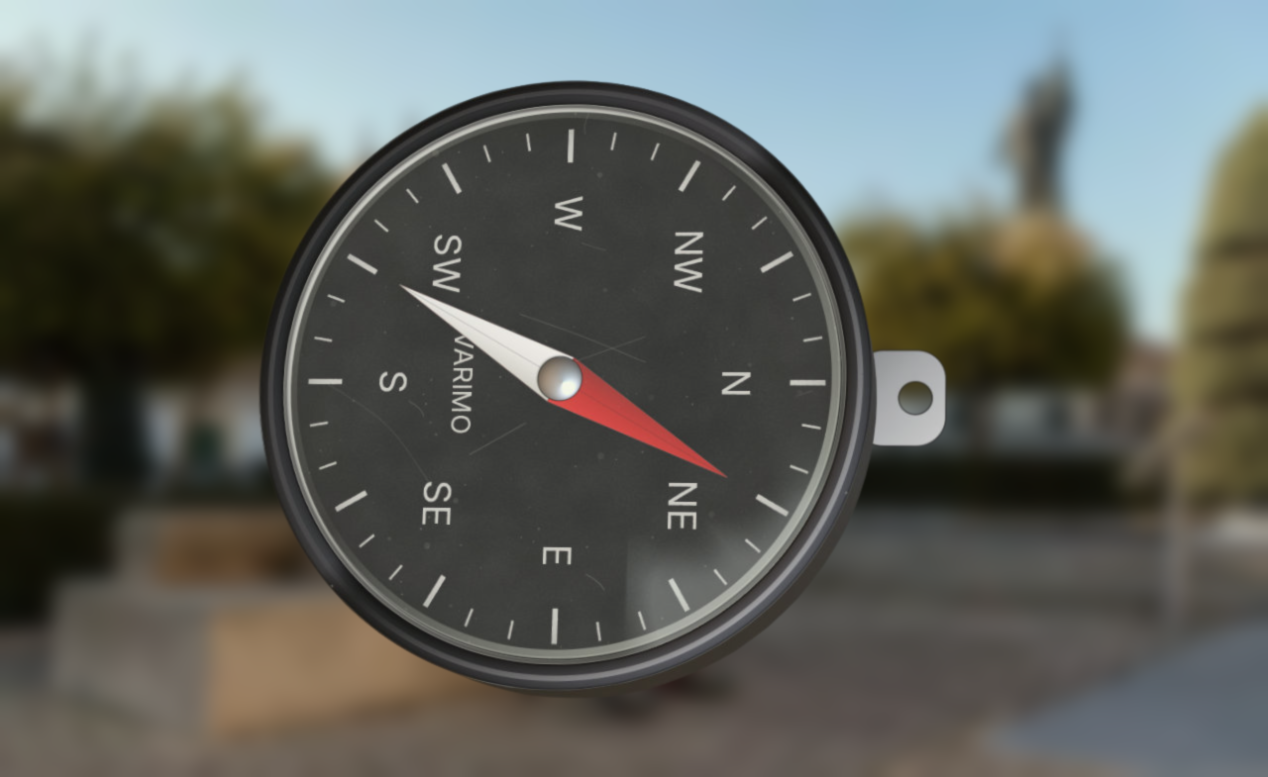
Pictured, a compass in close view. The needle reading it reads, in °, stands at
30 °
